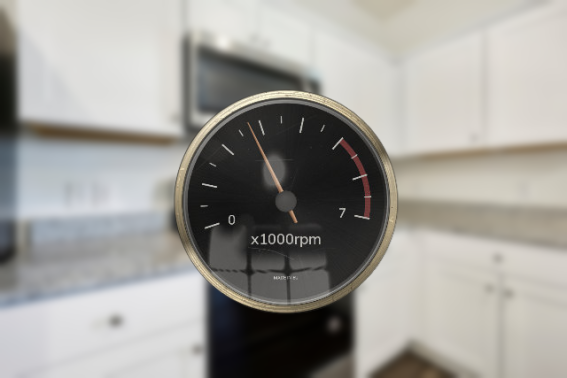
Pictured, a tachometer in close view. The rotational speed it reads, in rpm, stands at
2750 rpm
